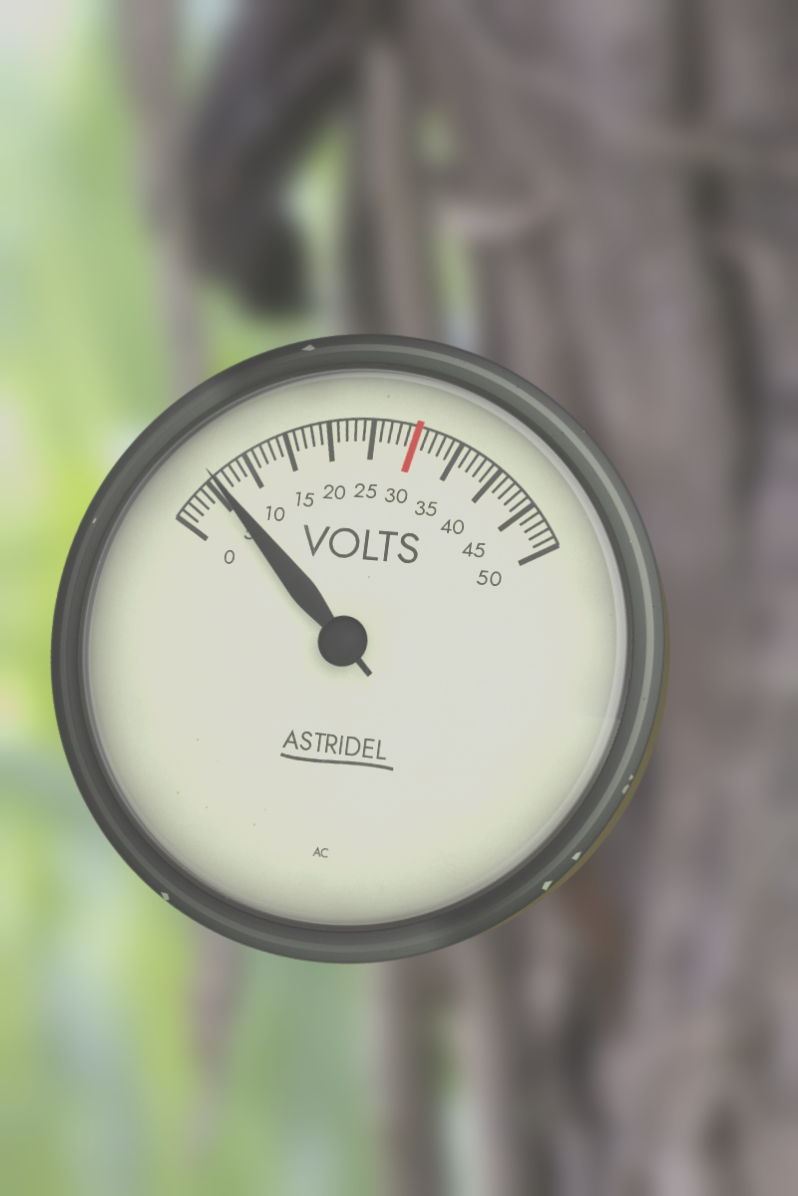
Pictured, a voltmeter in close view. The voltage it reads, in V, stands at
6 V
